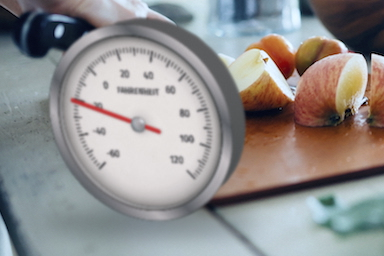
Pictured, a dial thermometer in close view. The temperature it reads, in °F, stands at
-20 °F
